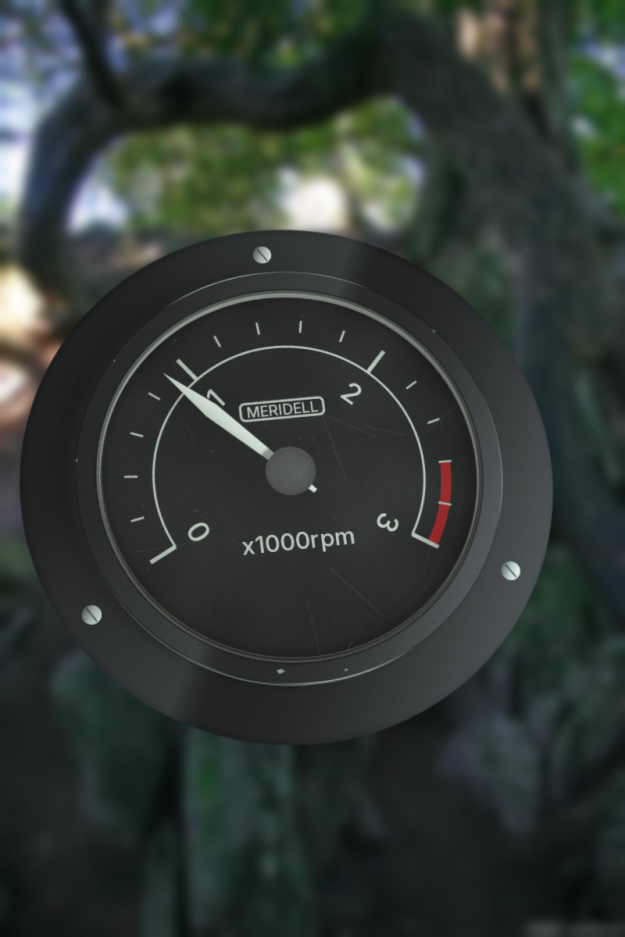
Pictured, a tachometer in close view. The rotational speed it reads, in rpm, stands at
900 rpm
